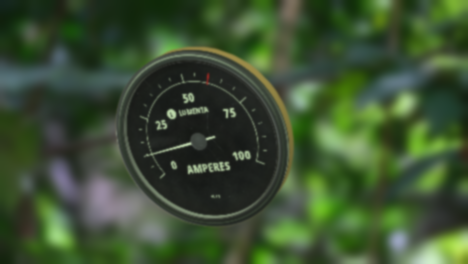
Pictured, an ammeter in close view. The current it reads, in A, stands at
10 A
